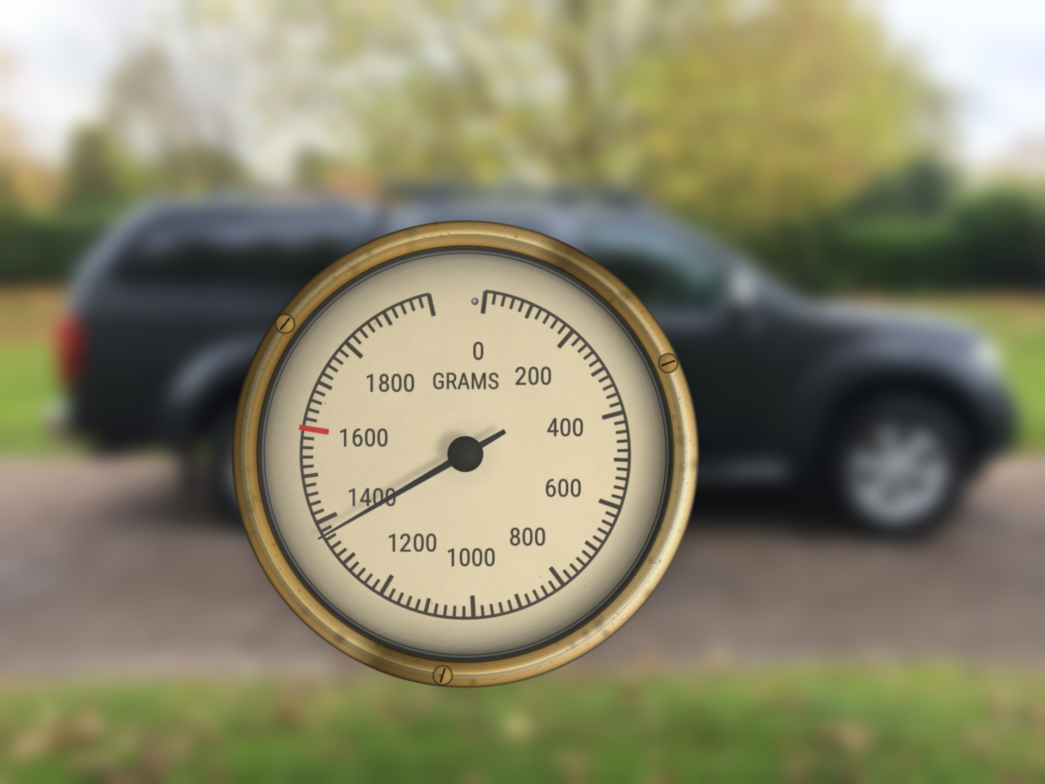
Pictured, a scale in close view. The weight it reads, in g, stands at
1370 g
